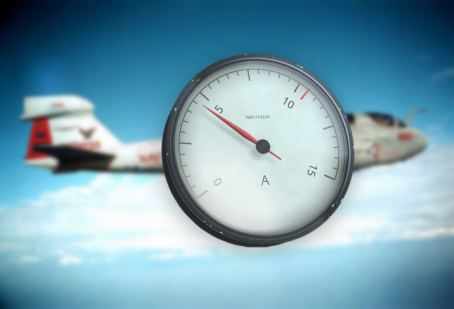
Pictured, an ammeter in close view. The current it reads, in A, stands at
4.5 A
